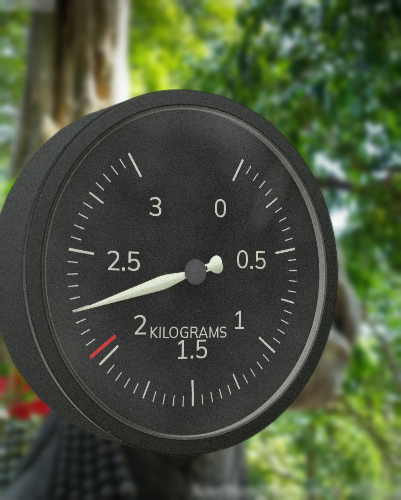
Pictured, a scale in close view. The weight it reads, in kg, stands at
2.25 kg
